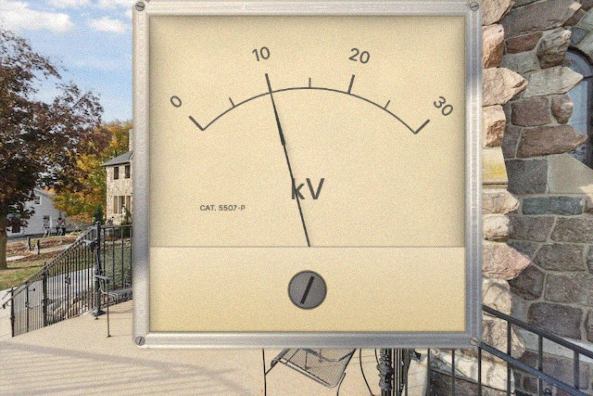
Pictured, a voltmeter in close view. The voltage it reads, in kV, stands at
10 kV
